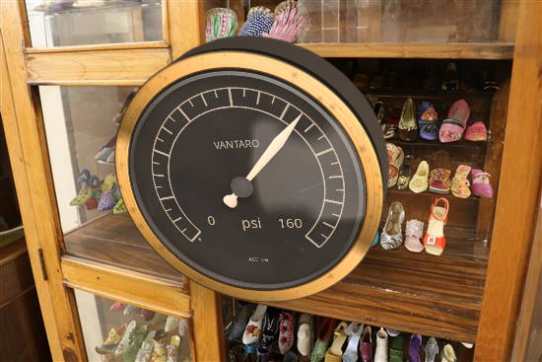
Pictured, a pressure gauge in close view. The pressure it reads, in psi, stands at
105 psi
